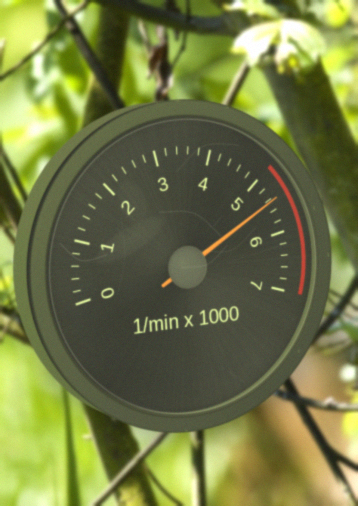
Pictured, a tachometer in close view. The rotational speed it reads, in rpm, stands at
5400 rpm
